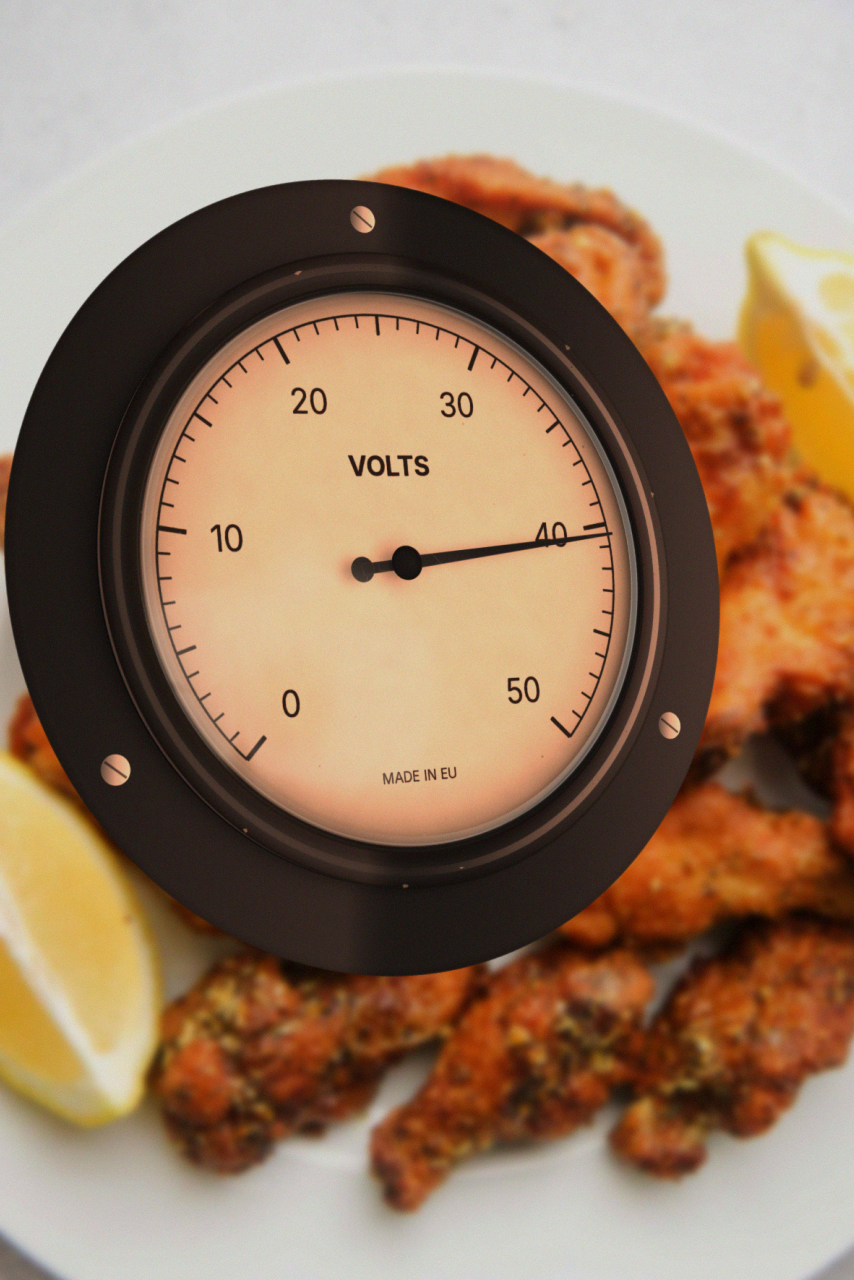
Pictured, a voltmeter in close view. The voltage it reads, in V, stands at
40.5 V
